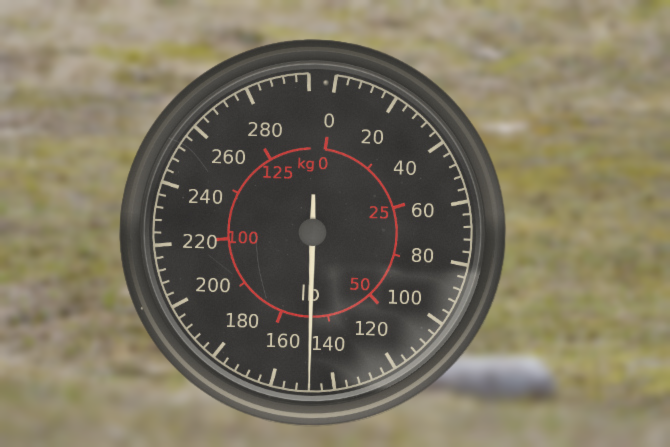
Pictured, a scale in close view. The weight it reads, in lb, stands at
148 lb
